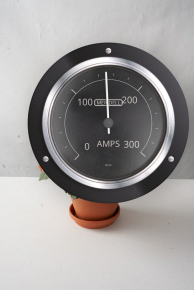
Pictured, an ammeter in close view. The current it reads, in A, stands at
150 A
